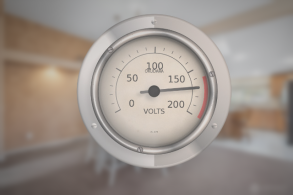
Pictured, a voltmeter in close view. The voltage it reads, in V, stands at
170 V
